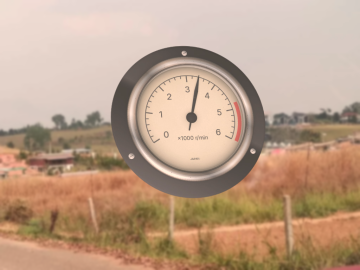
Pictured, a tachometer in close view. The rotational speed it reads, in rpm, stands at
3400 rpm
